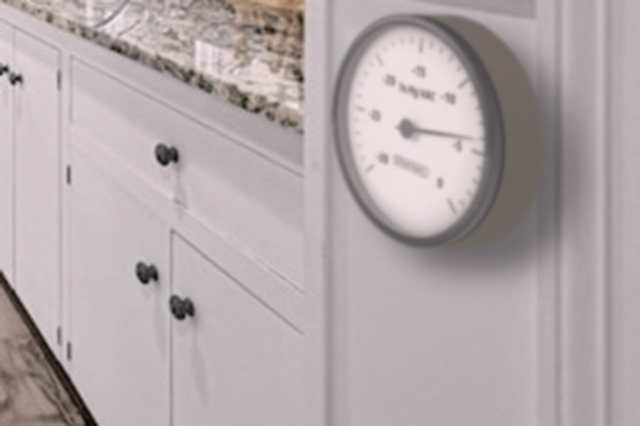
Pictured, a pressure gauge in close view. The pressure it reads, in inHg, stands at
-6 inHg
